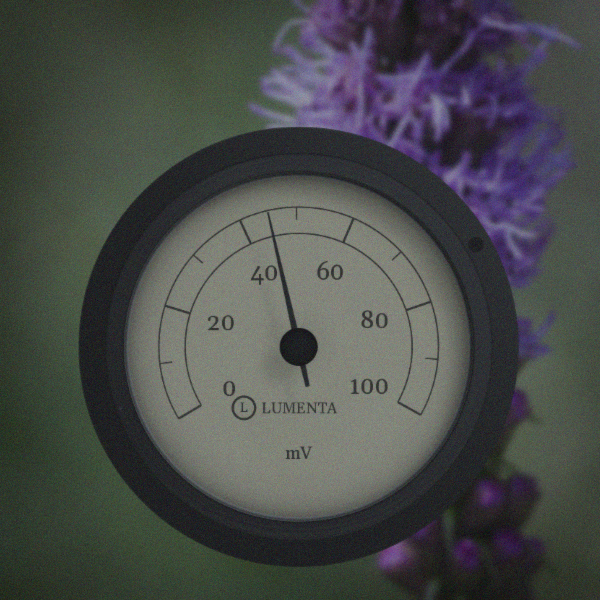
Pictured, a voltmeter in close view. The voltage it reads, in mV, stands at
45 mV
